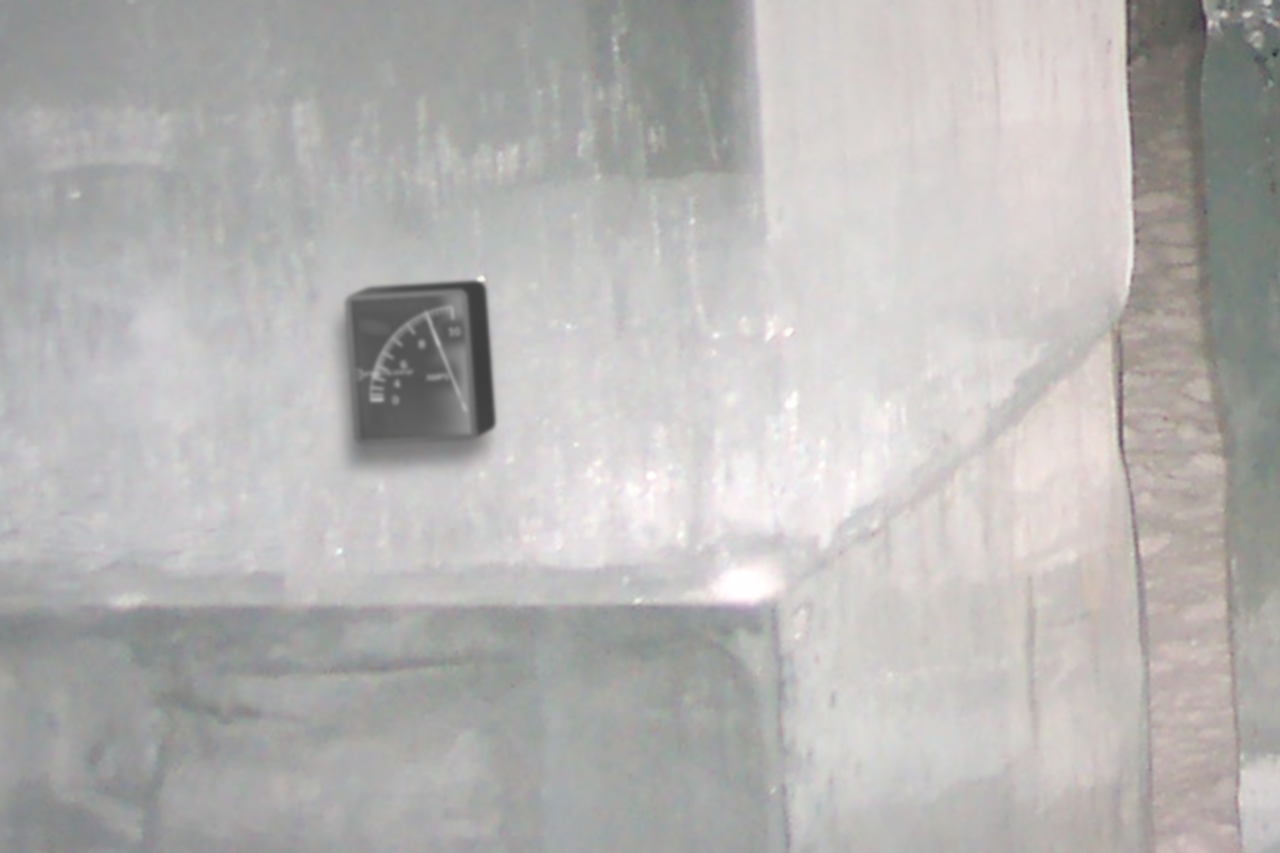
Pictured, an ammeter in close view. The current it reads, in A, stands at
9 A
